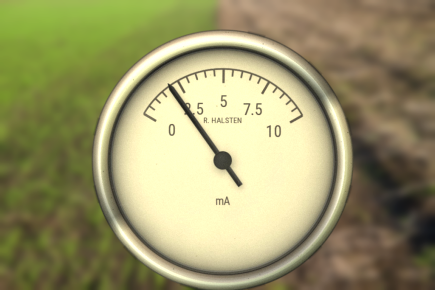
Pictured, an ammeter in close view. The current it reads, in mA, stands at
2 mA
